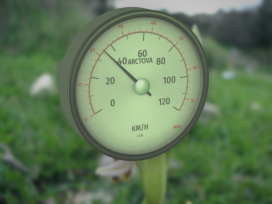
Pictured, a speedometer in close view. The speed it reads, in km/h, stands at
35 km/h
